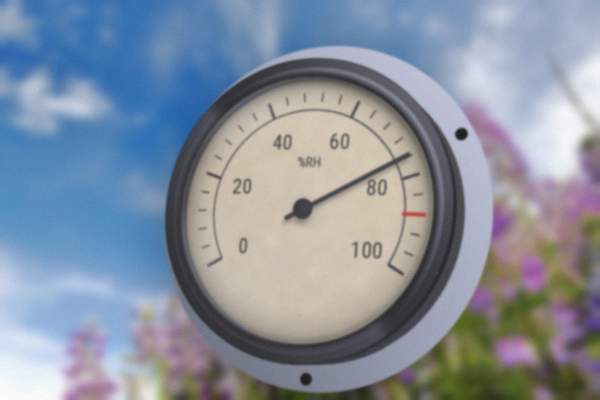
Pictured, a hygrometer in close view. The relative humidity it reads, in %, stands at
76 %
